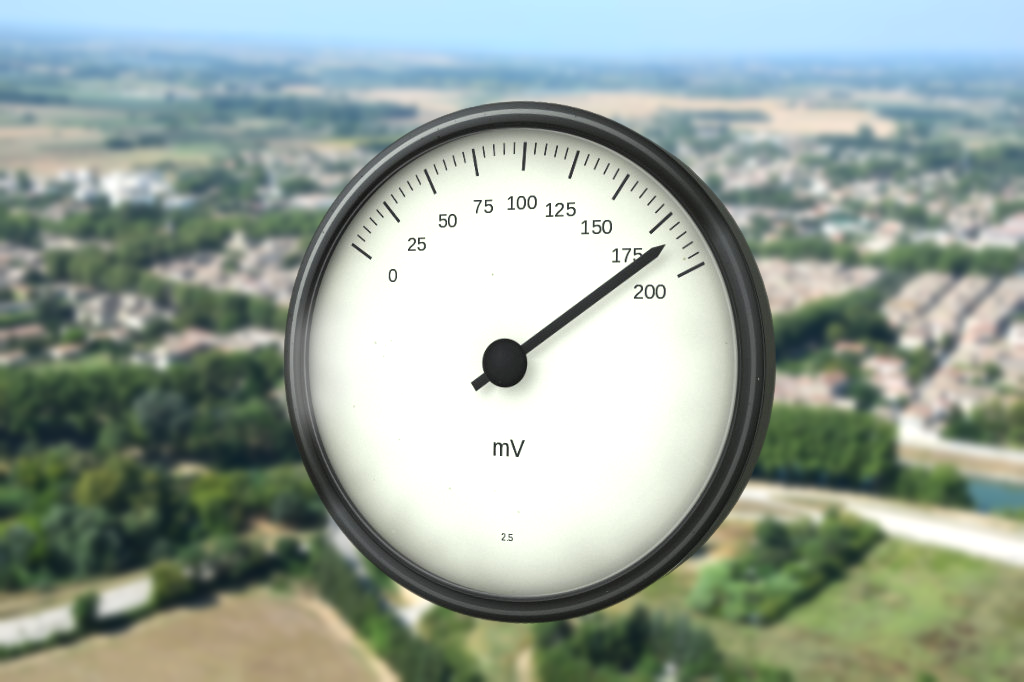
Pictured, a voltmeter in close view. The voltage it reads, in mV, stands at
185 mV
